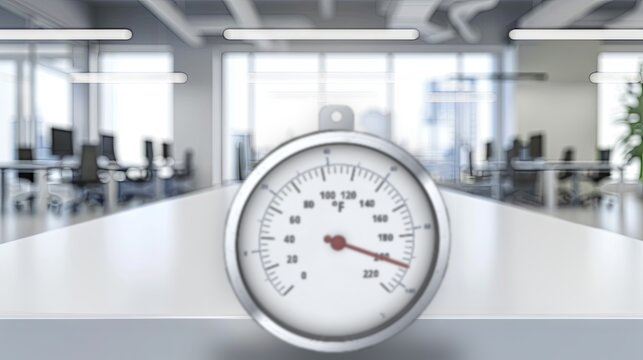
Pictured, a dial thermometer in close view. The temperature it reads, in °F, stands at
200 °F
